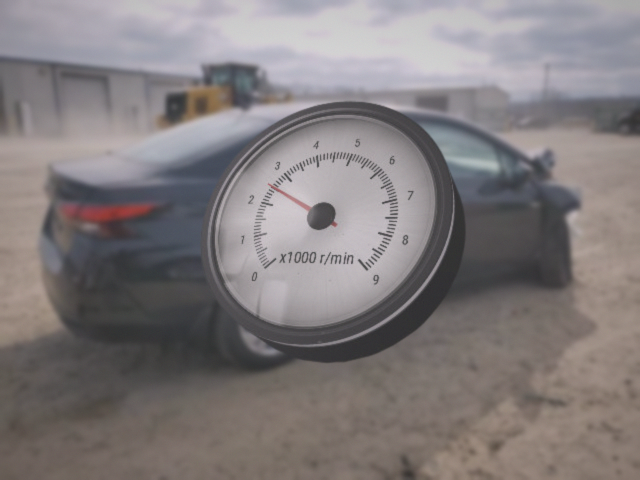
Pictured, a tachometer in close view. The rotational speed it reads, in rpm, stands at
2500 rpm
